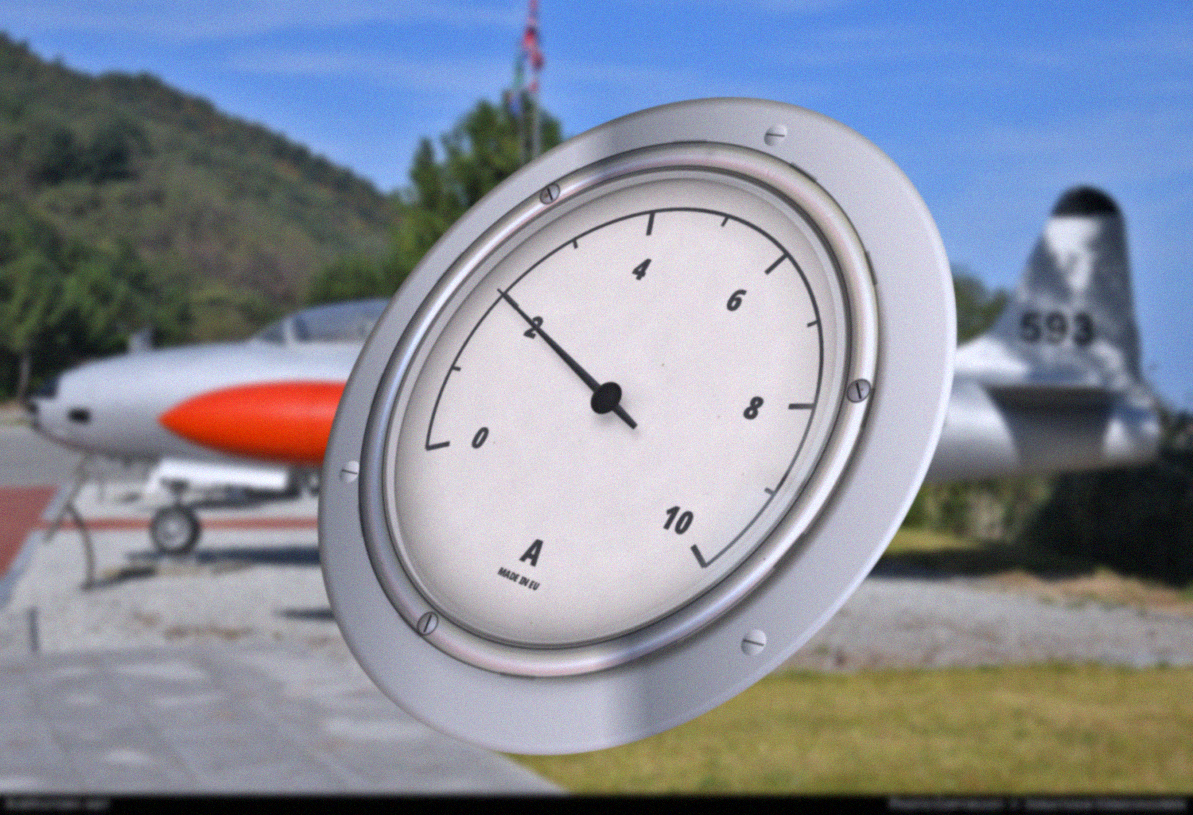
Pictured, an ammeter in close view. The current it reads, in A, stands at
2 A
